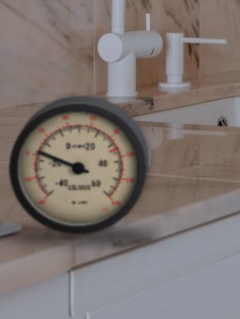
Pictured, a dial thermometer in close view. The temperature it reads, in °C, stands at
-15 °C
